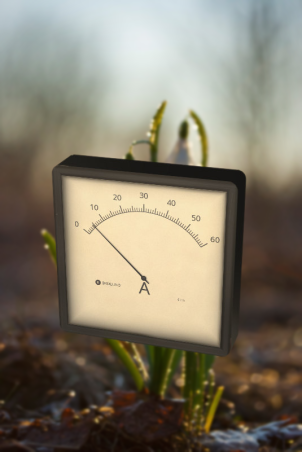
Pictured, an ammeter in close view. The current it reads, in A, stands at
5 A
